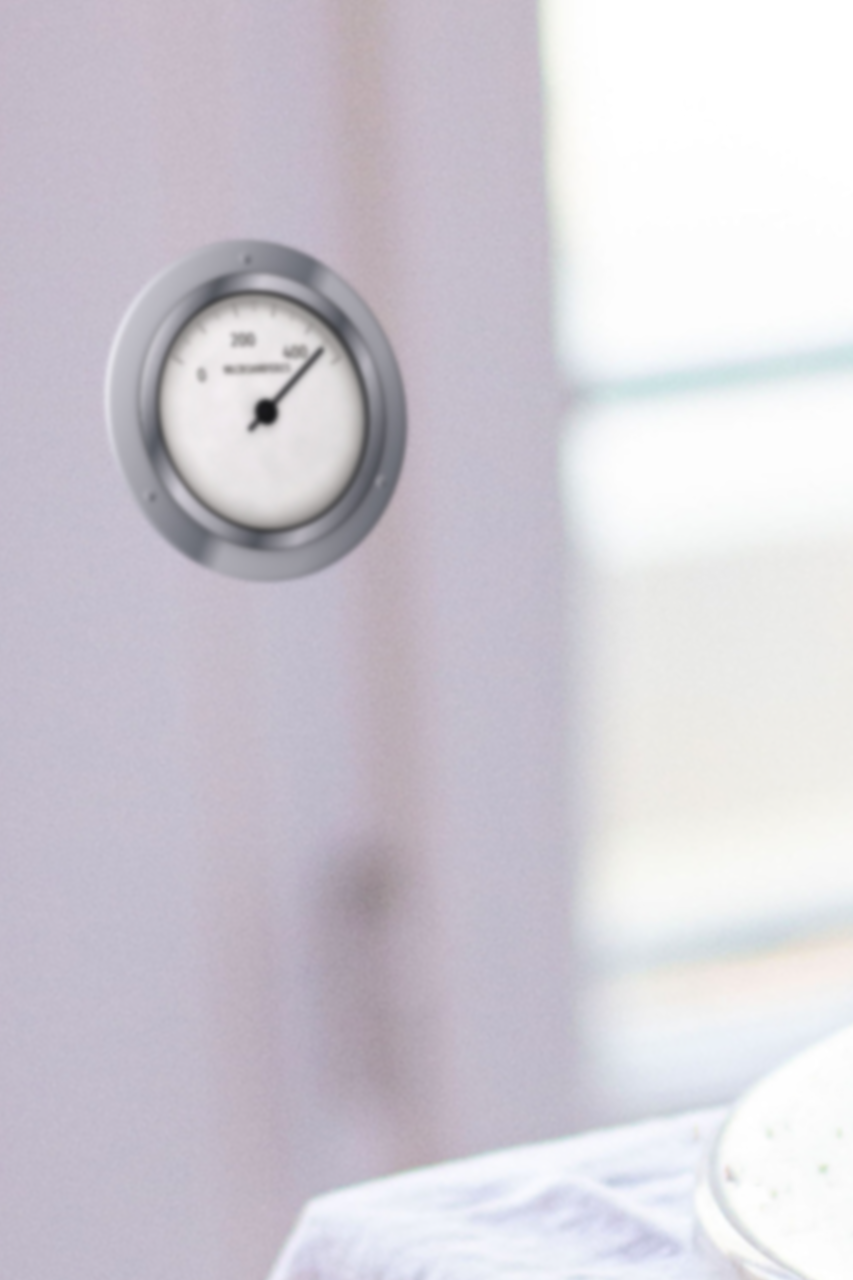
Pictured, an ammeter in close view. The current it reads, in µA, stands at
450 µA
